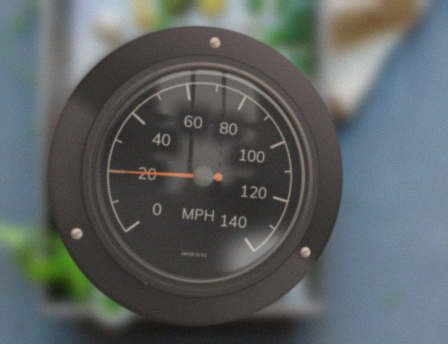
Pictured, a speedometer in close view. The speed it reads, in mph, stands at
20 mph
